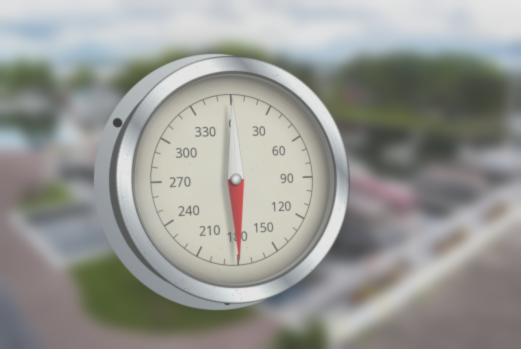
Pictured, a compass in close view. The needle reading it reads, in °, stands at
180 °
